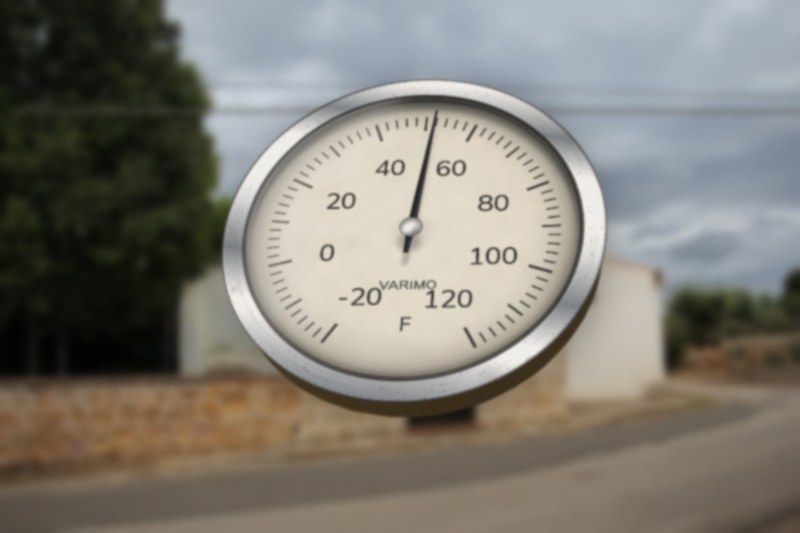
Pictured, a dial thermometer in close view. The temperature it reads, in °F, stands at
52 °F
